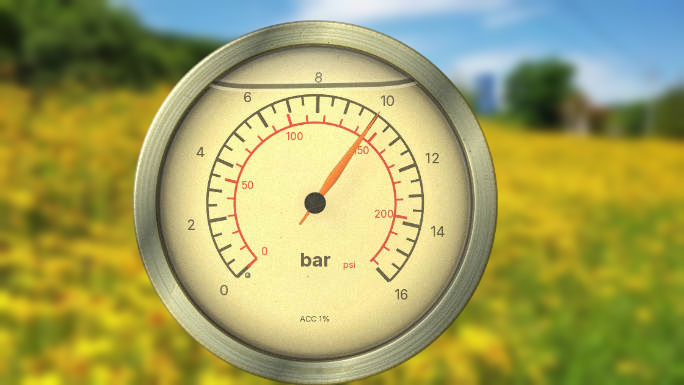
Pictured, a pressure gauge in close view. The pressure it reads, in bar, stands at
10 bar
